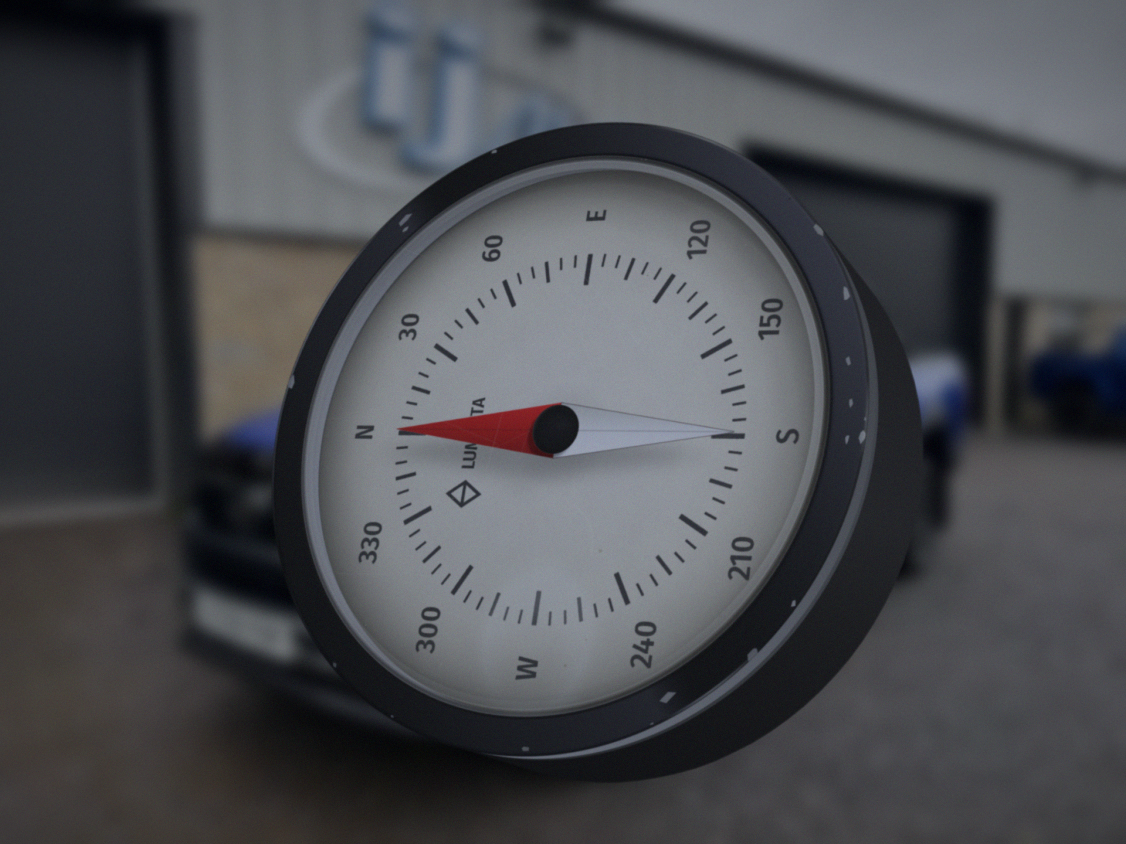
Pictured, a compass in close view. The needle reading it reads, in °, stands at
0 °
